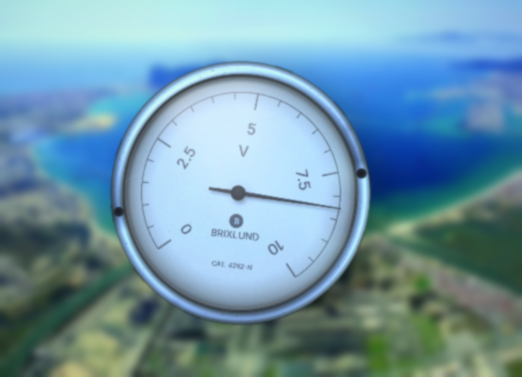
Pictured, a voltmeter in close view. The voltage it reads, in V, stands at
8.25 V
